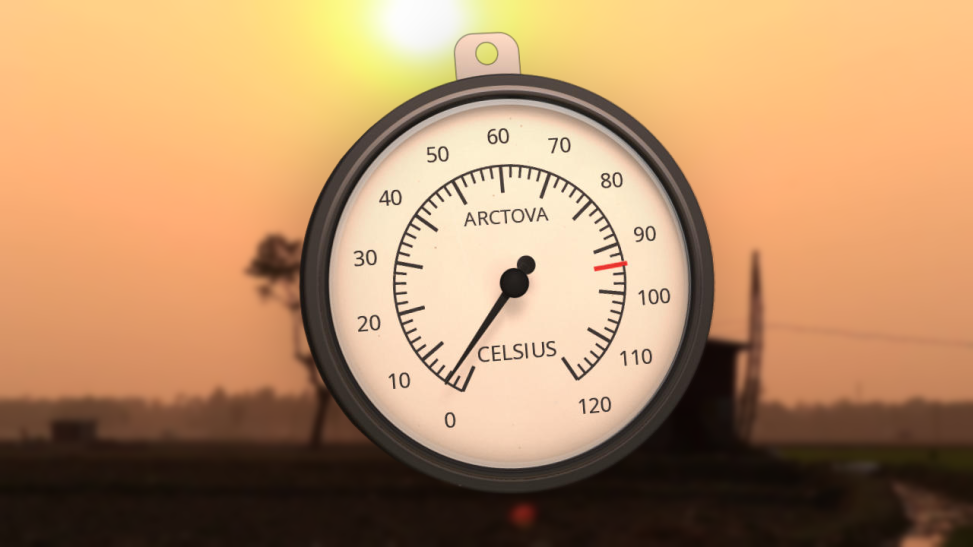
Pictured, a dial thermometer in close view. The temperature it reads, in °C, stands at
4 °C
